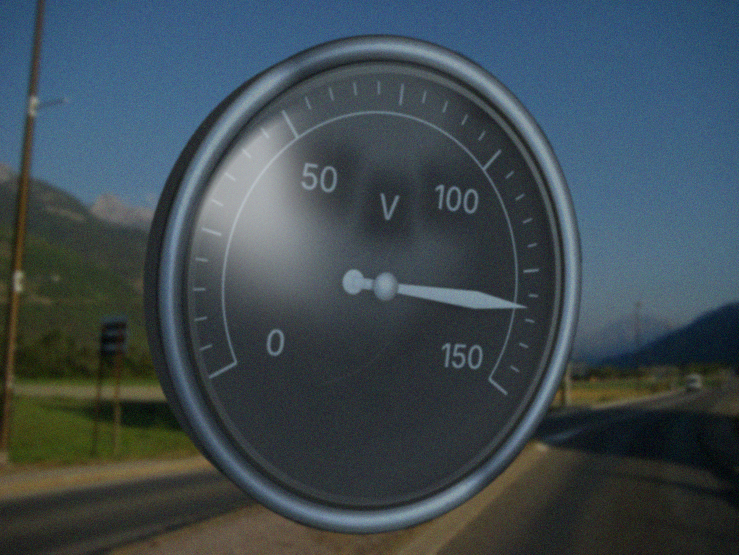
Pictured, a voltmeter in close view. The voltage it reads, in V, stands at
132.5 V
